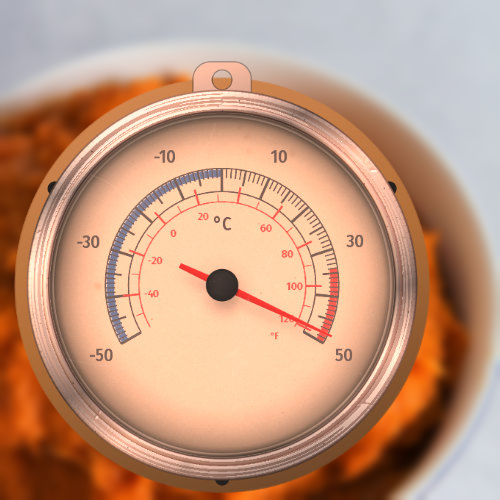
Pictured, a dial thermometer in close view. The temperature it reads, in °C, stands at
48 °C
